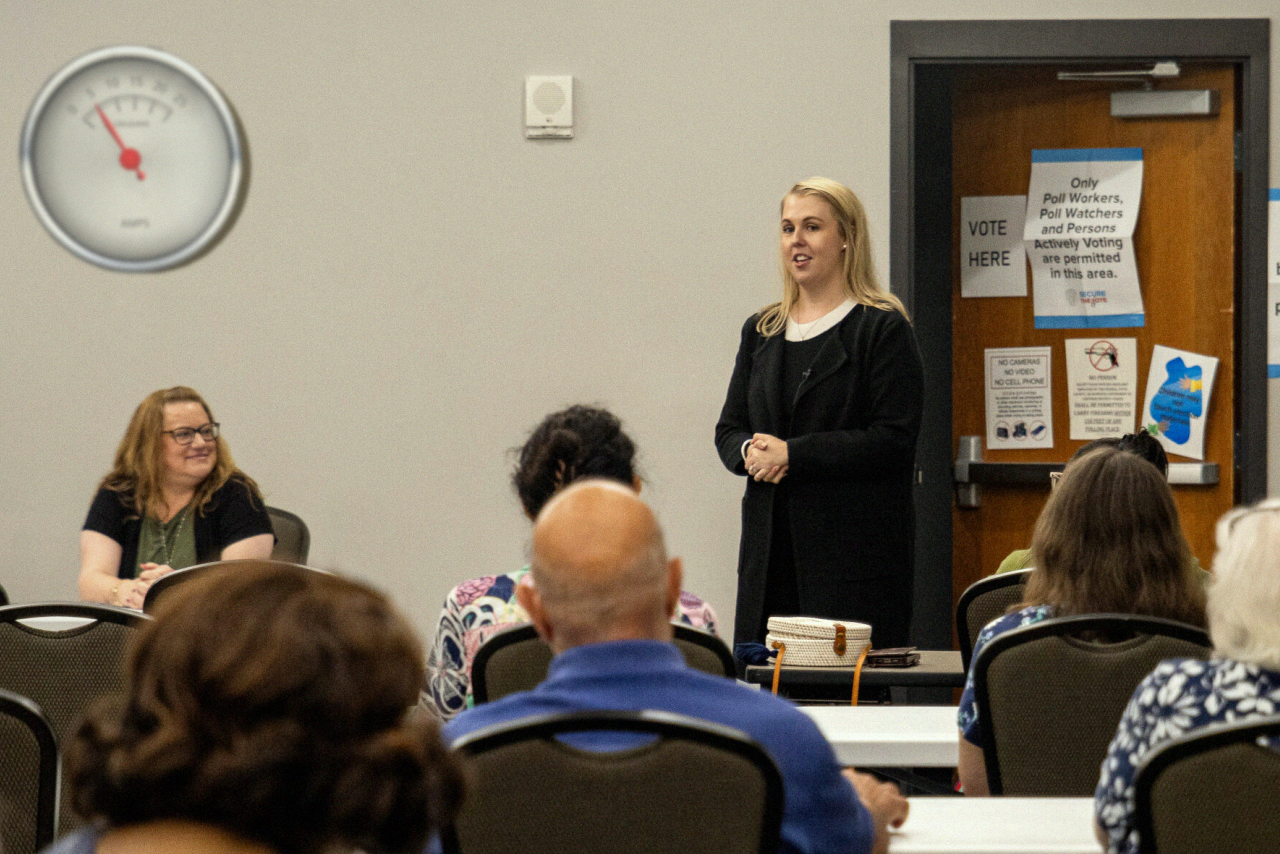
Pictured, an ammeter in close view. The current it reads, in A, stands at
5 A
